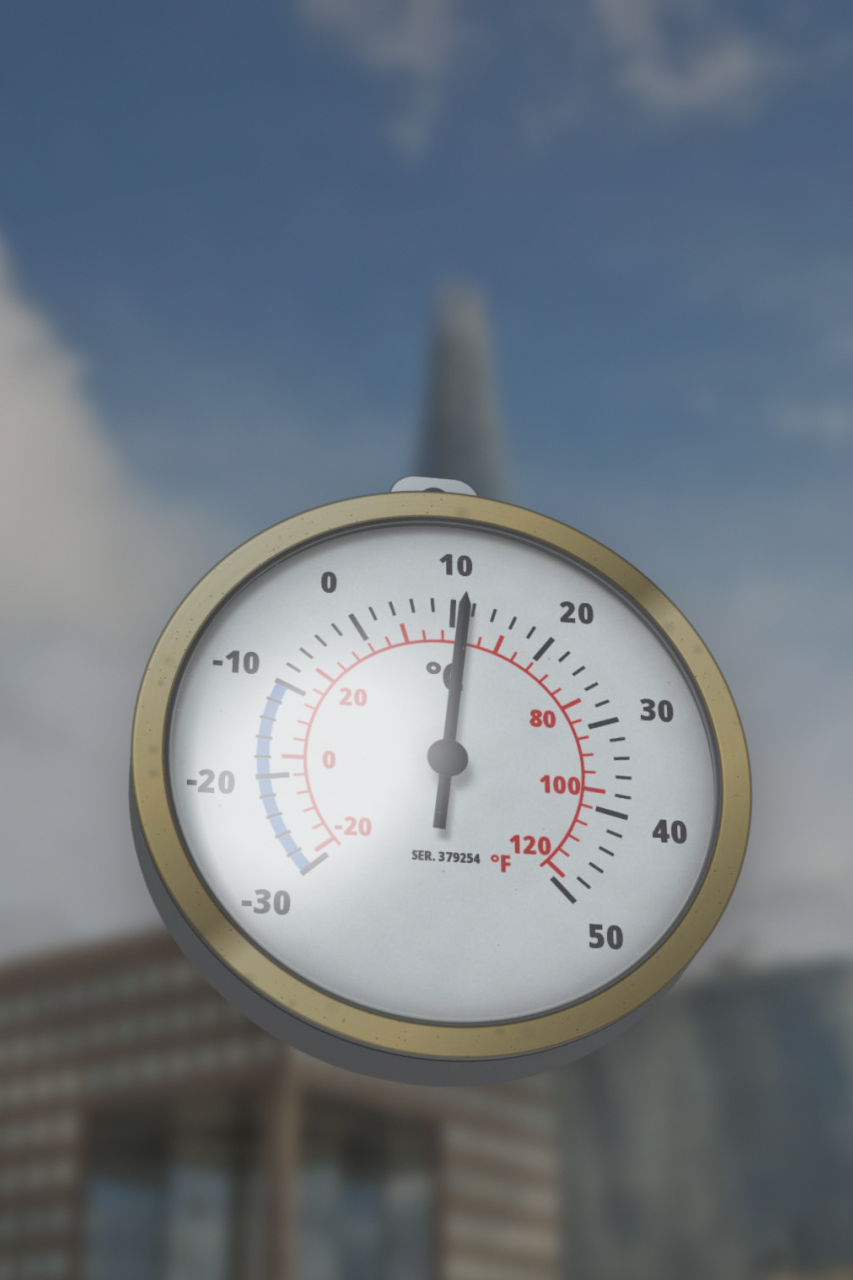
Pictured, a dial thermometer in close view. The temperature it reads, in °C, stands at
11 °C
